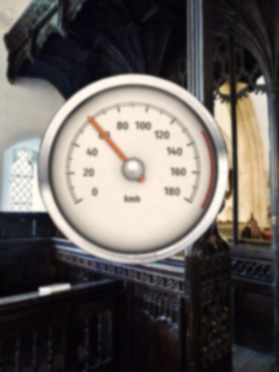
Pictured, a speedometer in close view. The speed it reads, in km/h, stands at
60 km/h
